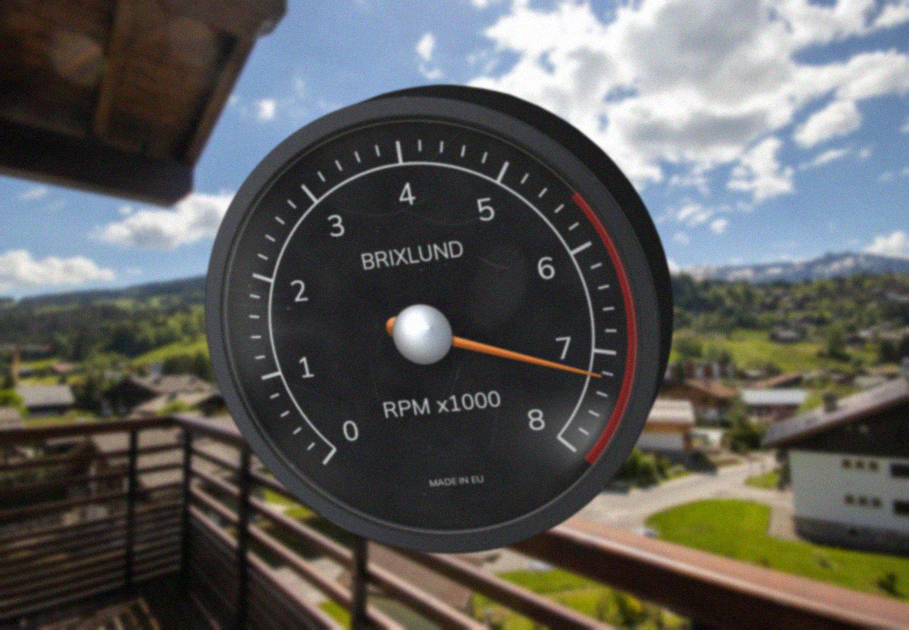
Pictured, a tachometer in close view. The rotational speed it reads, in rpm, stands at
7200 rpm
